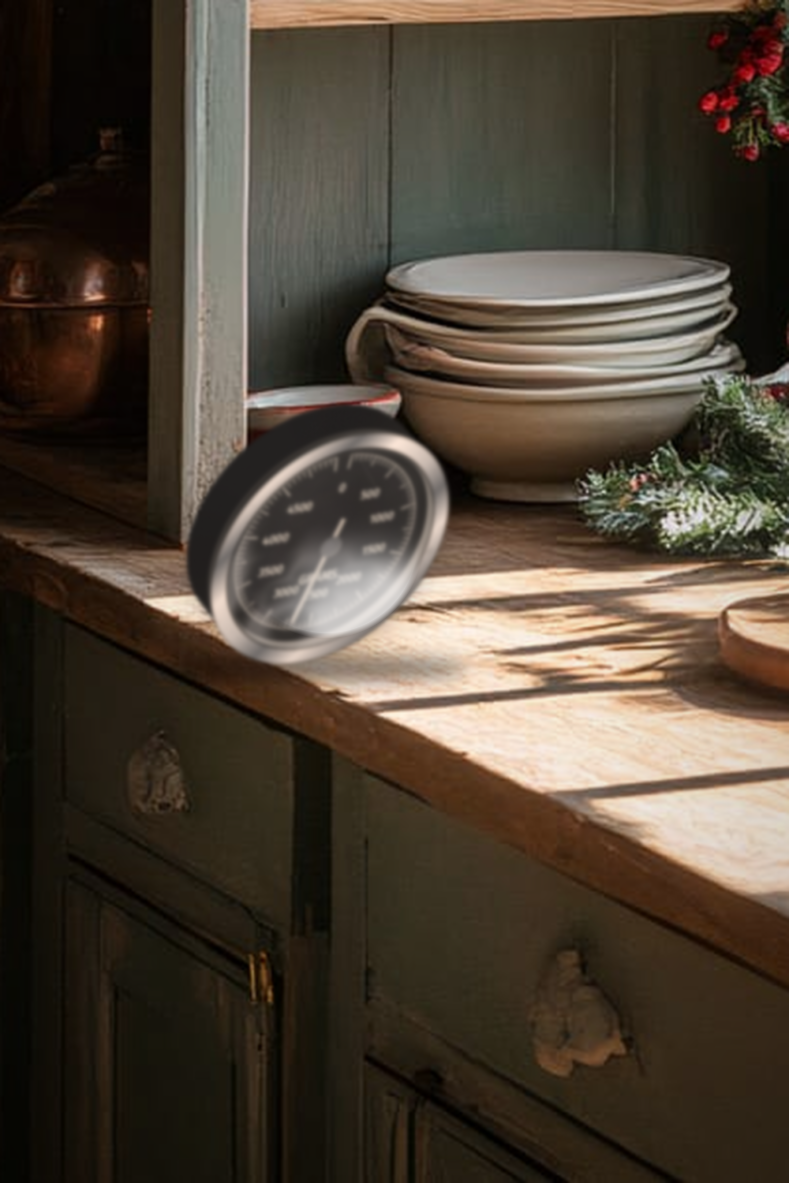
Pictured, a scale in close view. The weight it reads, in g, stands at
2750 g
